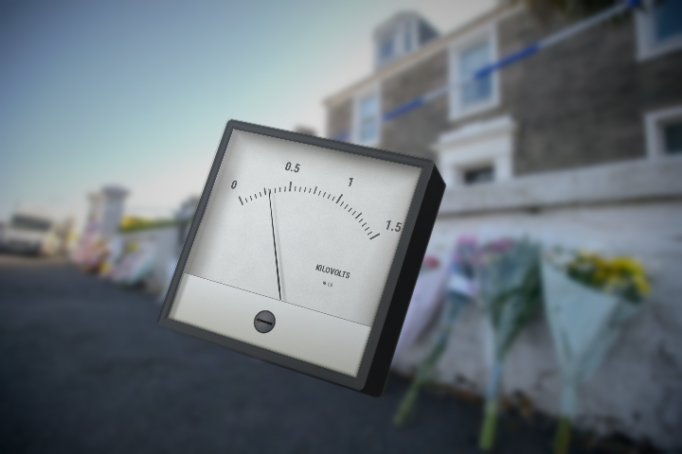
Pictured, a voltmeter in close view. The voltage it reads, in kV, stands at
0.3 kV
